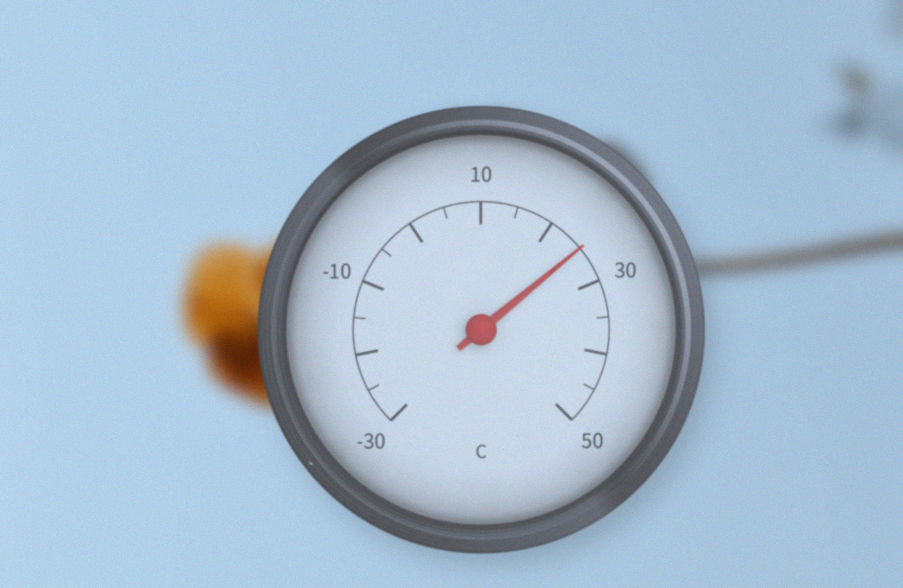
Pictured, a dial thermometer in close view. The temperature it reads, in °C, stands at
25 °C
